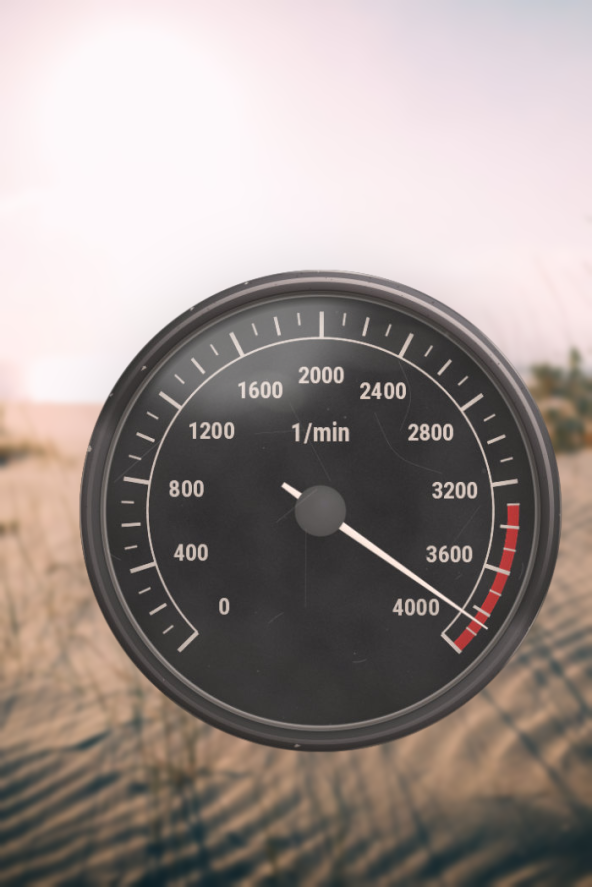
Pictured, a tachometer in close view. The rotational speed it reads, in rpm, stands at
3850 rpm
